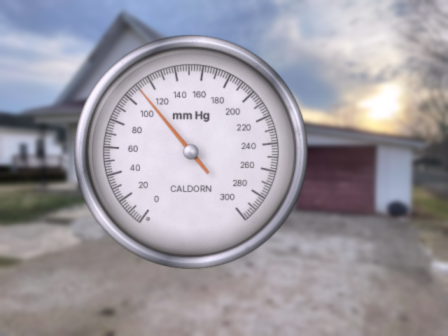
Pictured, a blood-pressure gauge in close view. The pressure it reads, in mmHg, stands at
110 mmHg
